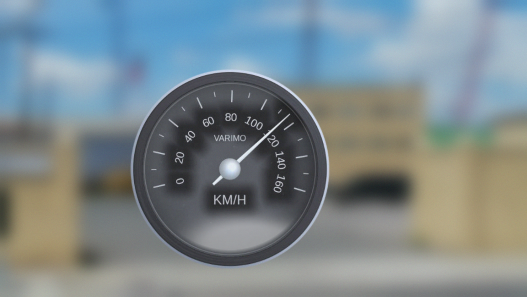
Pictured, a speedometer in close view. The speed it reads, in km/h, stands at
115 km/h
